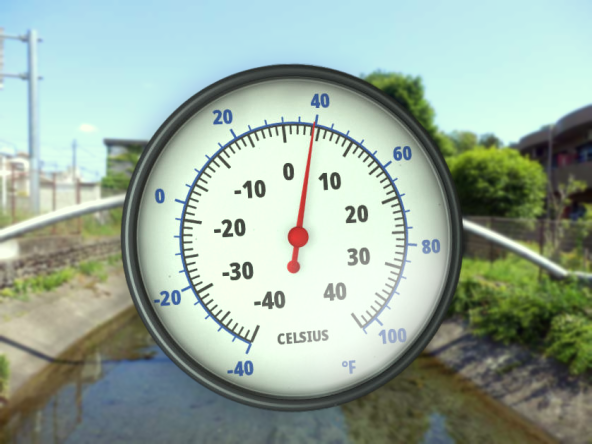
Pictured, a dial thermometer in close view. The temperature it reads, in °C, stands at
4 °C
